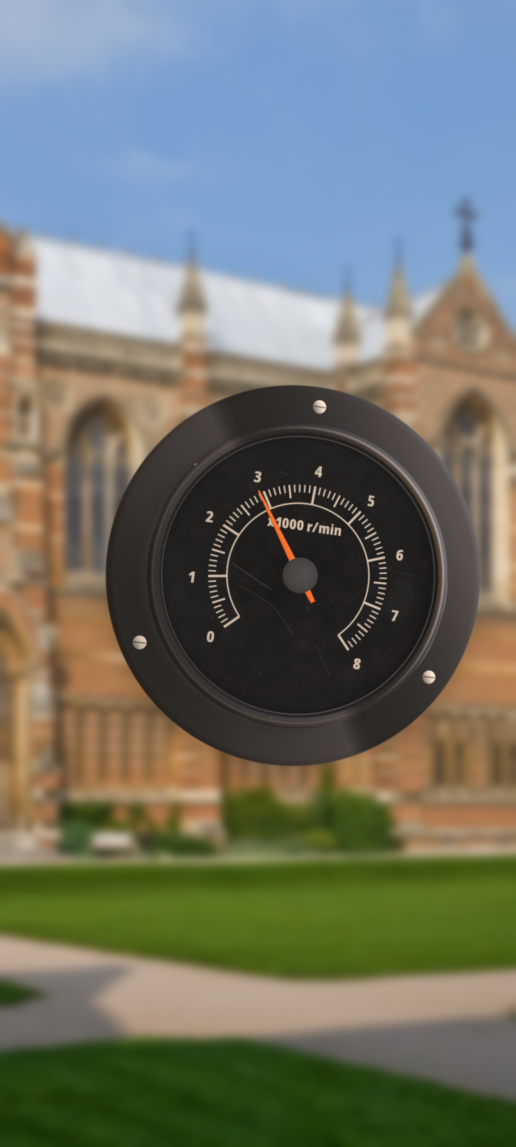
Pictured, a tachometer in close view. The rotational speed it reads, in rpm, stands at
2900 rpm
